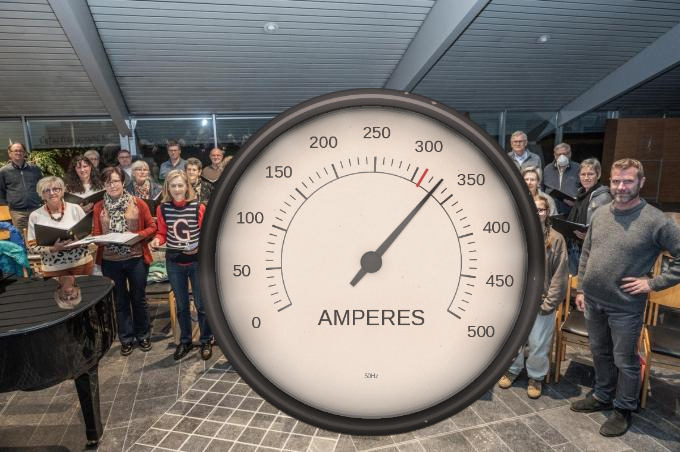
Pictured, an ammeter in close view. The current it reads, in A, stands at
330 A
